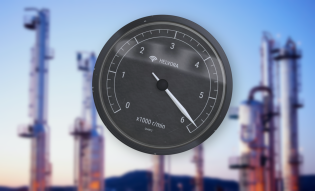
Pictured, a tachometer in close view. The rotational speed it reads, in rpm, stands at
5800 rpm
